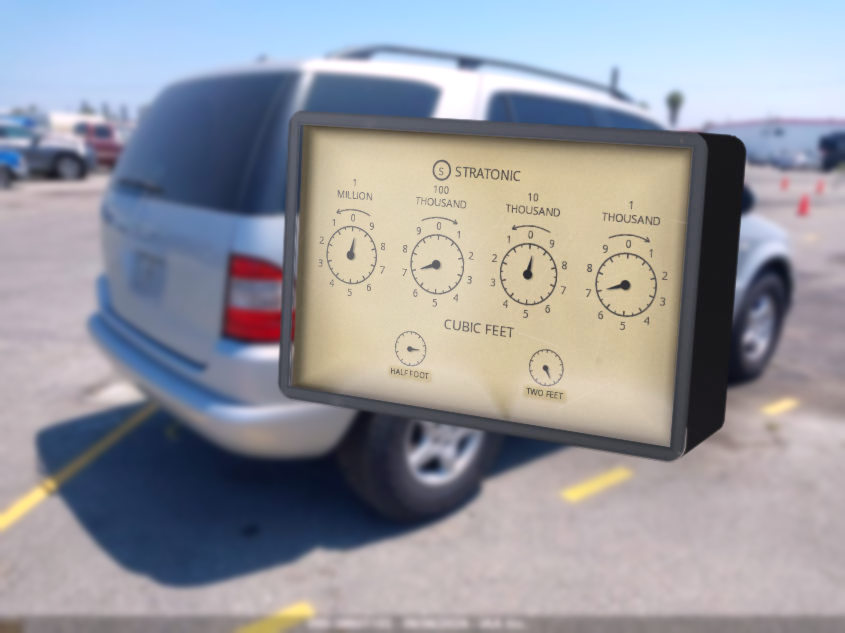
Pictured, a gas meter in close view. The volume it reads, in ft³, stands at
969700 ft³
